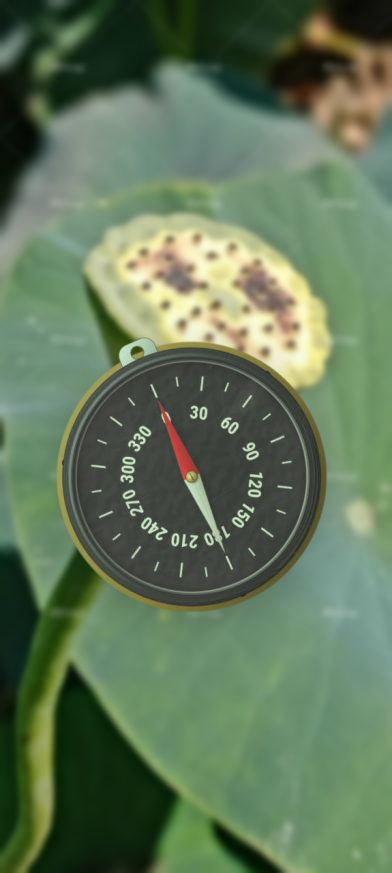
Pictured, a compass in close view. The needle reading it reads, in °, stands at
0 °
